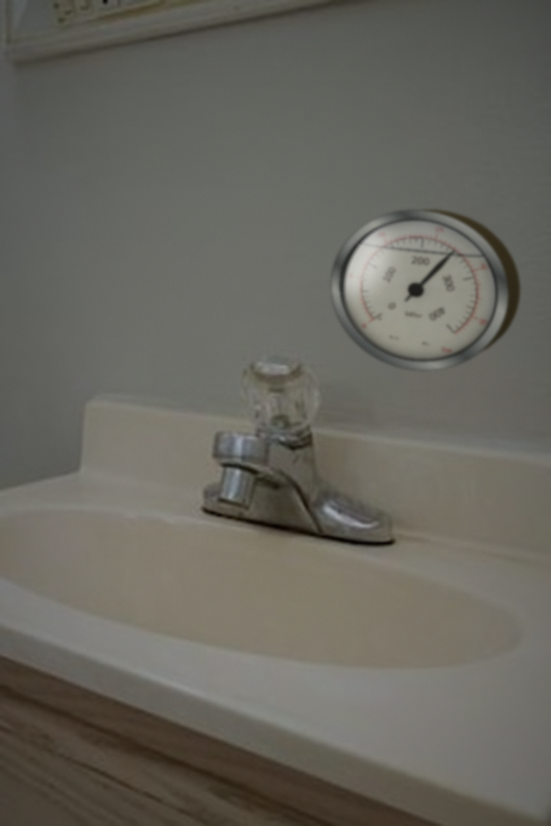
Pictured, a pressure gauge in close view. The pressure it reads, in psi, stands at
250 psi
